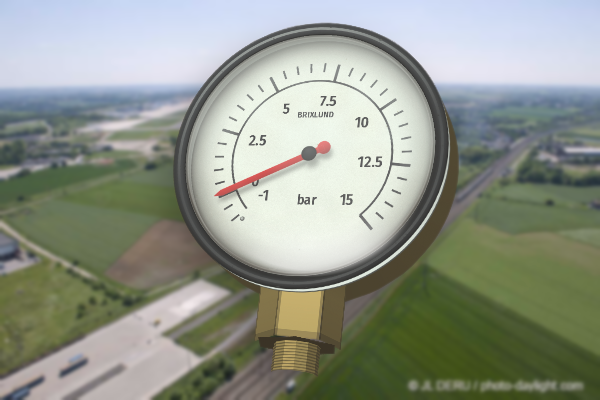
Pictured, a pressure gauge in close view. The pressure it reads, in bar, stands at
0 bar
